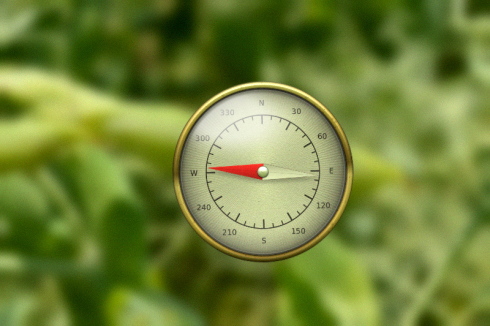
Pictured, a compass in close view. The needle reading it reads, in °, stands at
275 °
